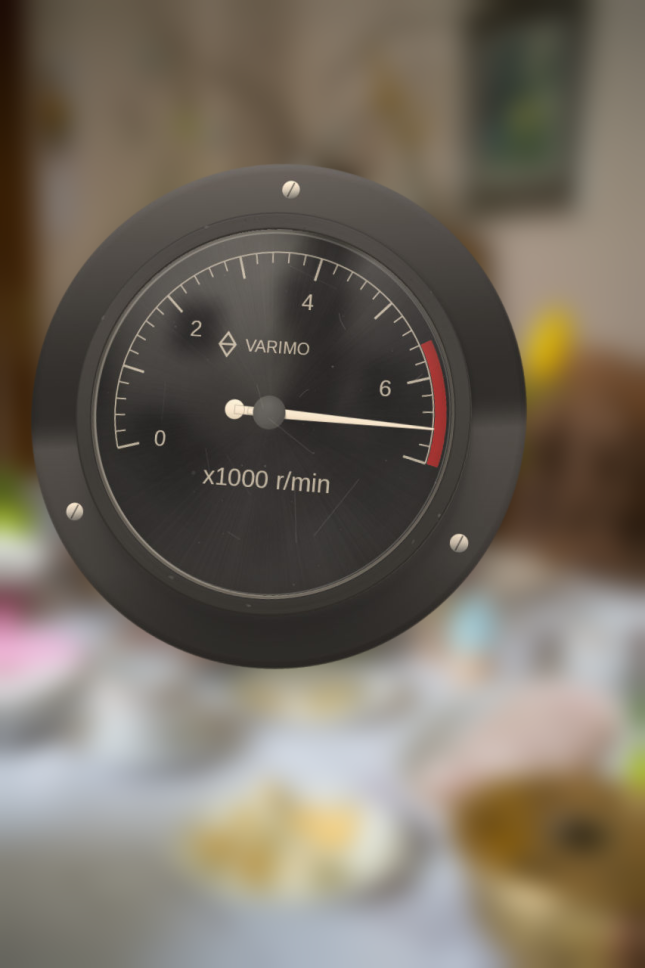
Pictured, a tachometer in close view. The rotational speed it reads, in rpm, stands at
6600 rpm
